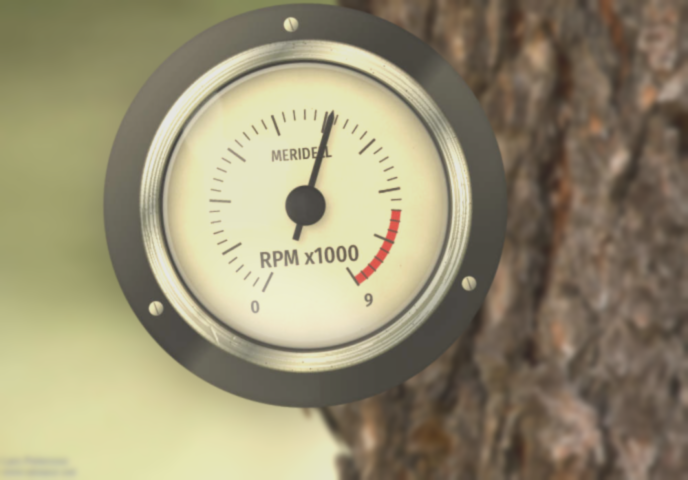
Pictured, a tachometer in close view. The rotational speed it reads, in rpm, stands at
5100 rpm
